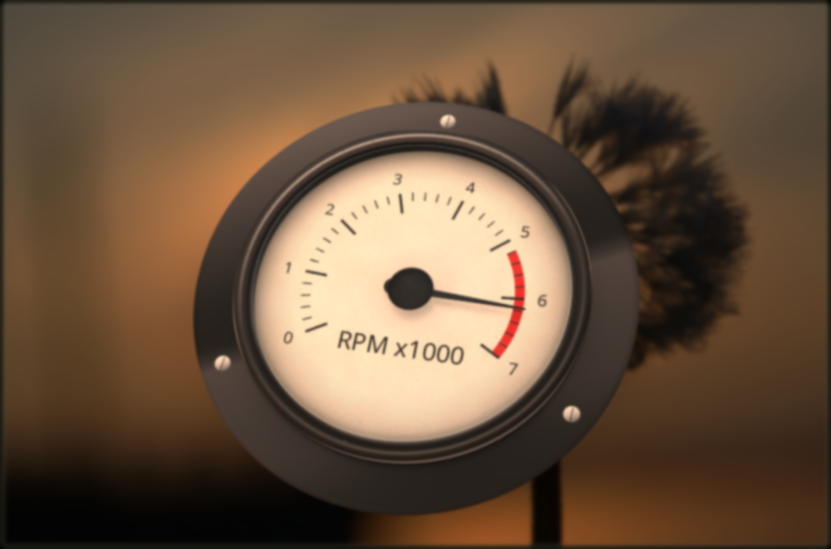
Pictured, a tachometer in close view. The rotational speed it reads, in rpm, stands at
6200 rpm
